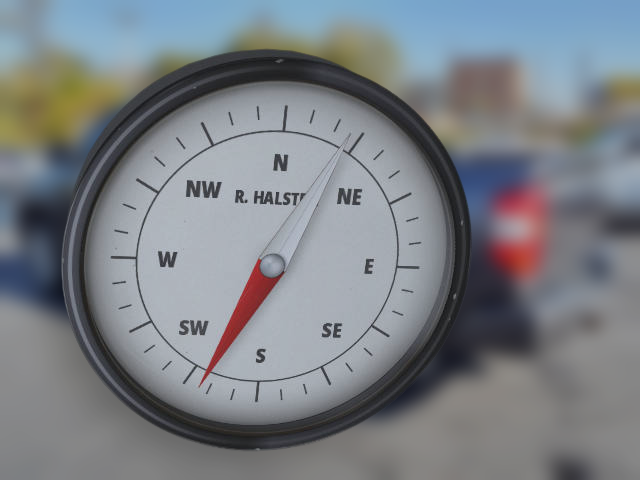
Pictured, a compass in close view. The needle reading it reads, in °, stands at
205 °
